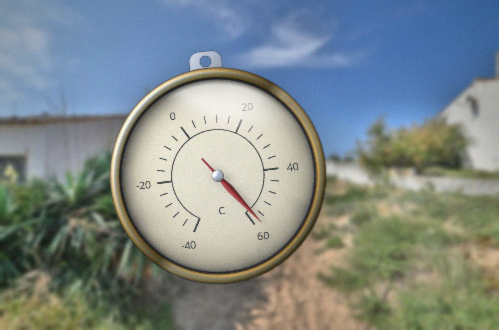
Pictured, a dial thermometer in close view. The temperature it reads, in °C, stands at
58 °C
